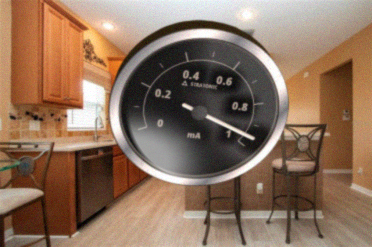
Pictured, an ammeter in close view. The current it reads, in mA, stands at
0.95 mA
